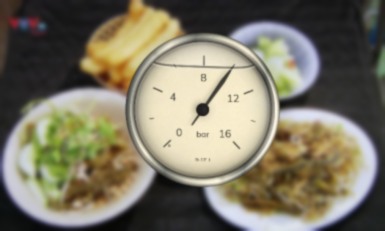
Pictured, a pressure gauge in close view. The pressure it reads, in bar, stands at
10 bar
